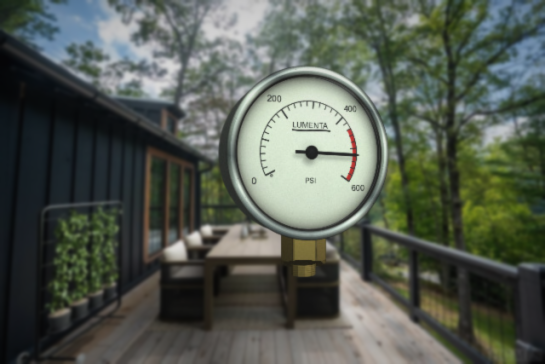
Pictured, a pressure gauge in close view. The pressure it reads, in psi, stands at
520 psi
